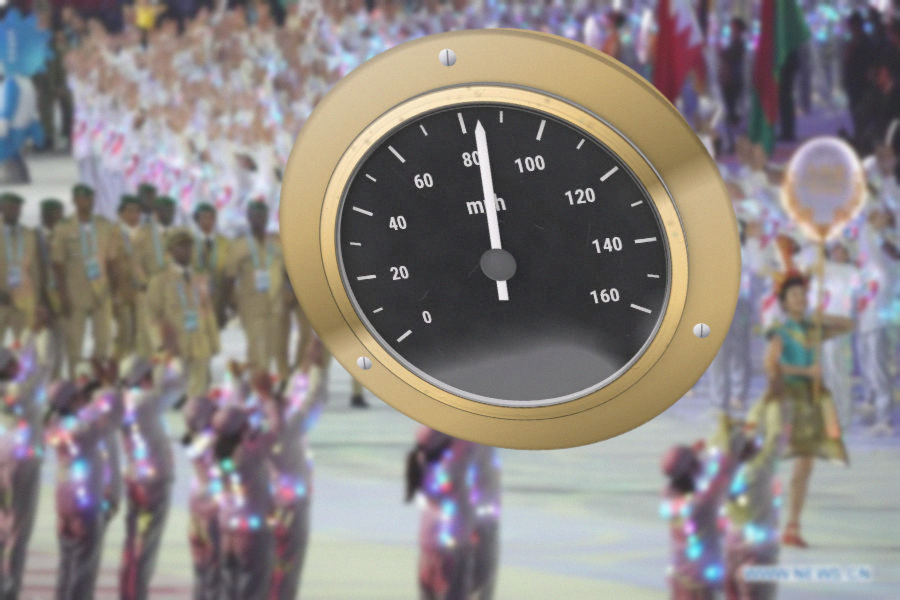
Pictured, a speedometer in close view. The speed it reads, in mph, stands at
85 mph
